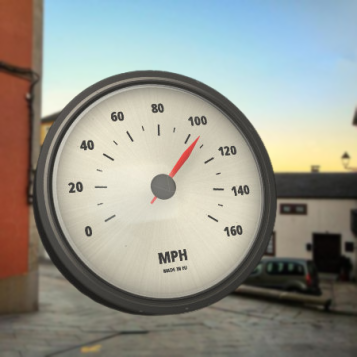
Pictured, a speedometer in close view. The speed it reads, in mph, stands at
105 mph
